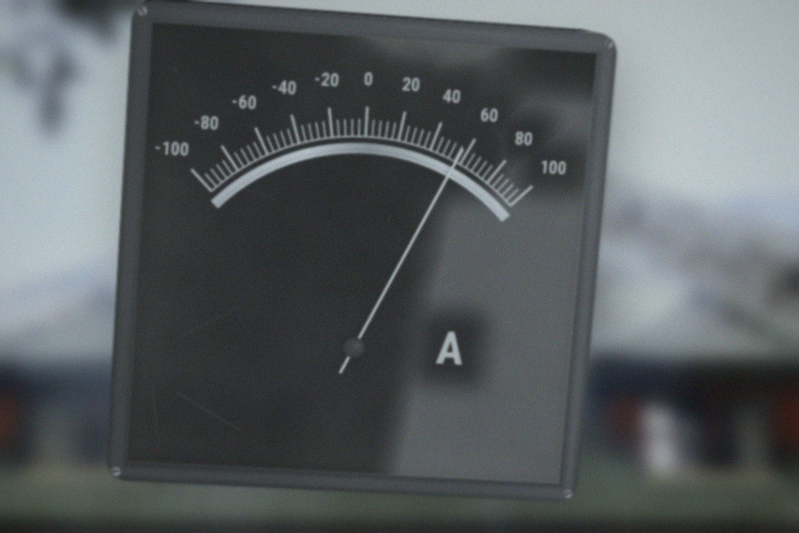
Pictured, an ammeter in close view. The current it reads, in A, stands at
56 A
